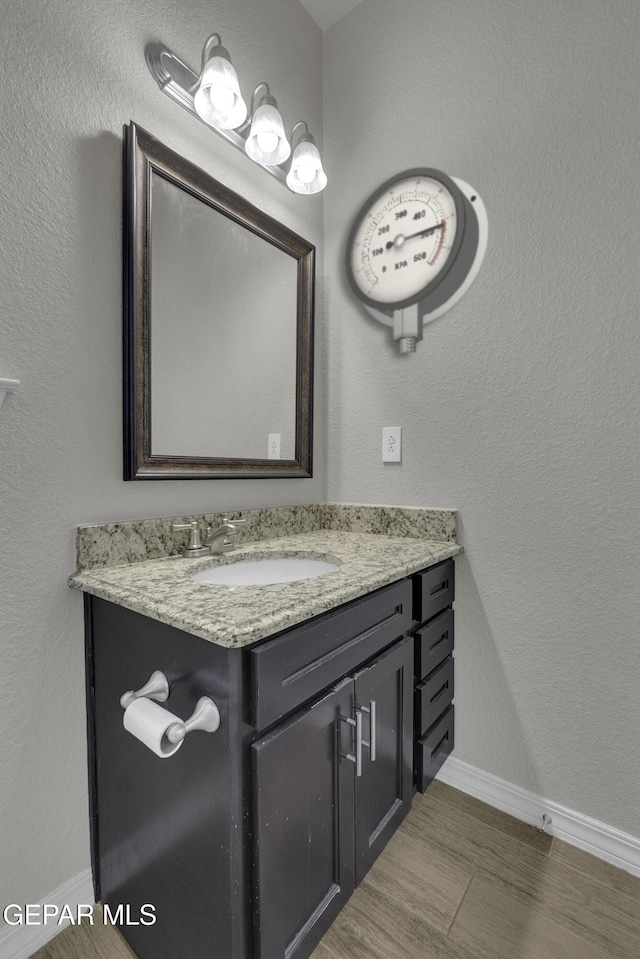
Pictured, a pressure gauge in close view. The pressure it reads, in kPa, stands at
500 kPa
